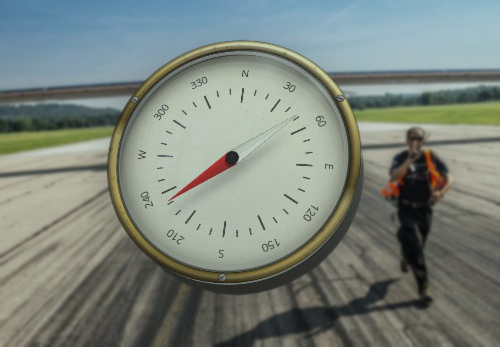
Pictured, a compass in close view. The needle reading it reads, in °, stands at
230 °
